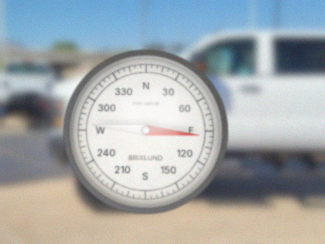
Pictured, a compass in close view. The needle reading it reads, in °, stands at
95 °
